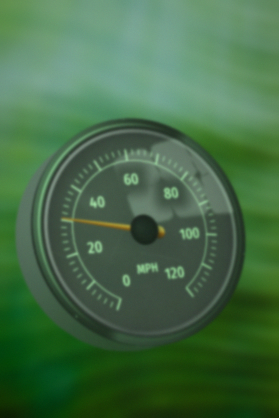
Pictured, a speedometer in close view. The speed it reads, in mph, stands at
30 mph
